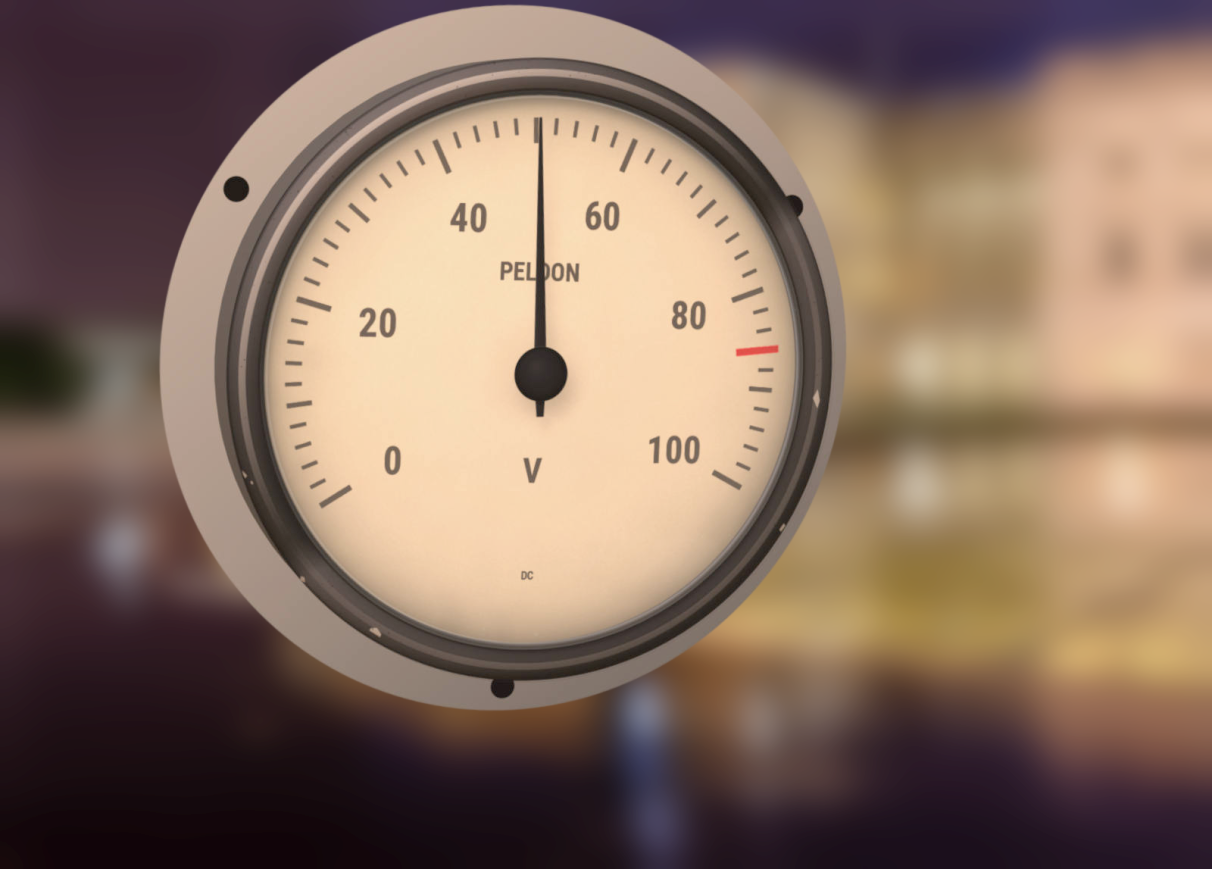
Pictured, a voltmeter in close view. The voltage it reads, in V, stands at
50 V
